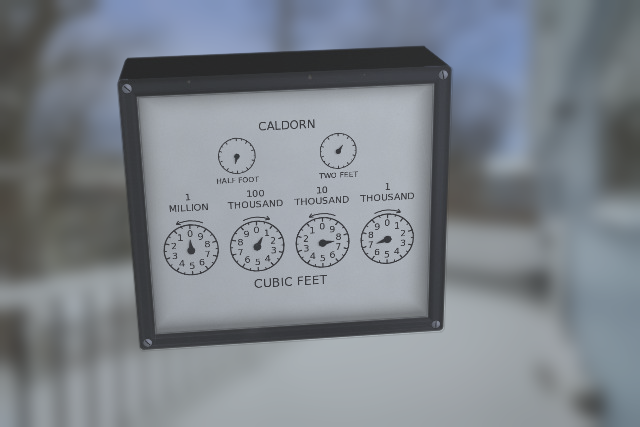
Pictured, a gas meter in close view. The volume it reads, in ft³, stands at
7700 ft³
